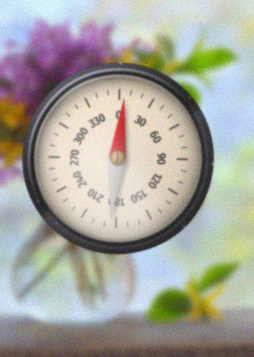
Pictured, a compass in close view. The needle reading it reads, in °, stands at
5 °
